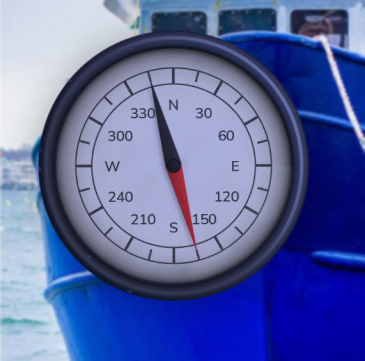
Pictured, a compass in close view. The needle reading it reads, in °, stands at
165 °
